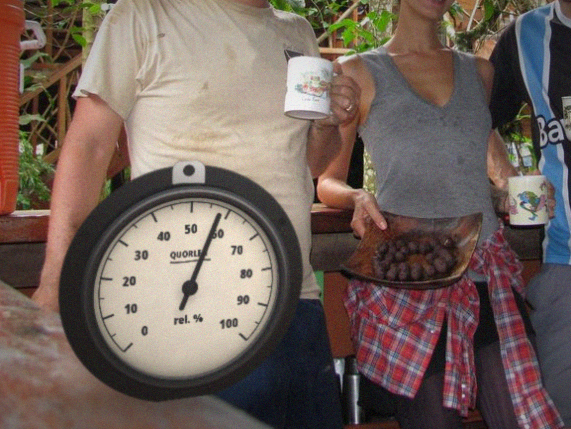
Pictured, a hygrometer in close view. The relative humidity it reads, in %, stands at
57.5 %
